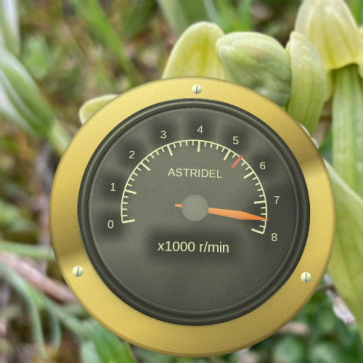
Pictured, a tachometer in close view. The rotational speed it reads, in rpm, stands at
7600 rpm
